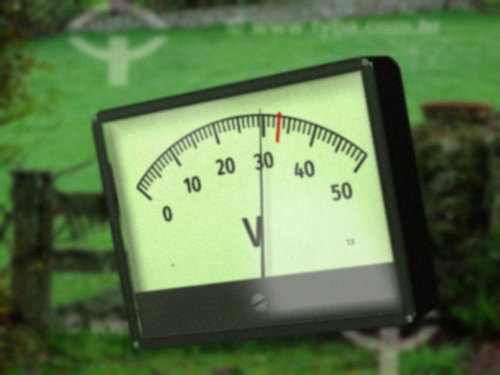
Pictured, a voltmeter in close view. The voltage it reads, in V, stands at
30 V
